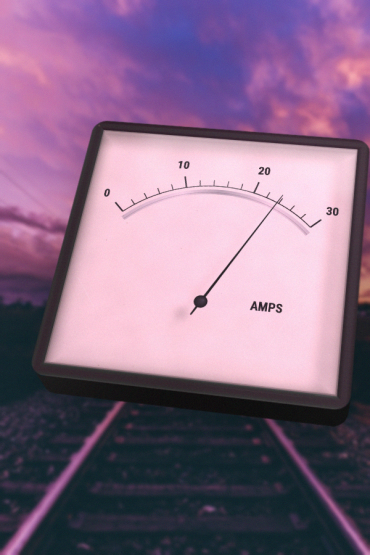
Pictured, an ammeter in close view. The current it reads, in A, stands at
24 A
